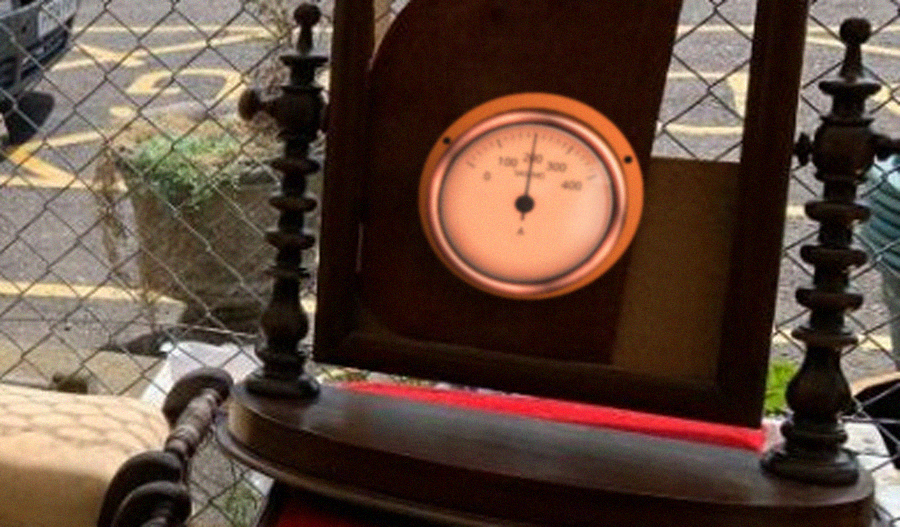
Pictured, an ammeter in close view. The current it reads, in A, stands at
200 A
